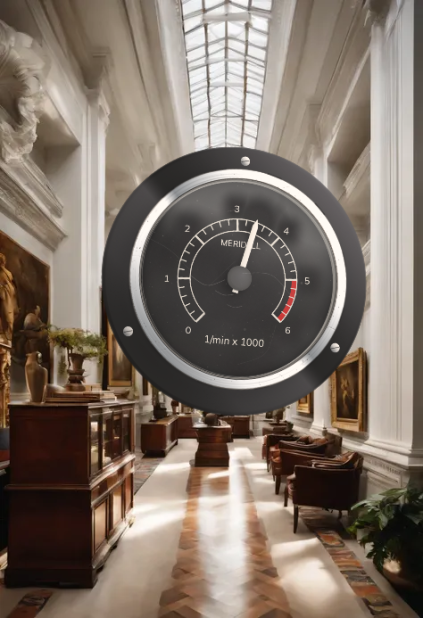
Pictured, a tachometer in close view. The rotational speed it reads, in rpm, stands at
3400 rpm
